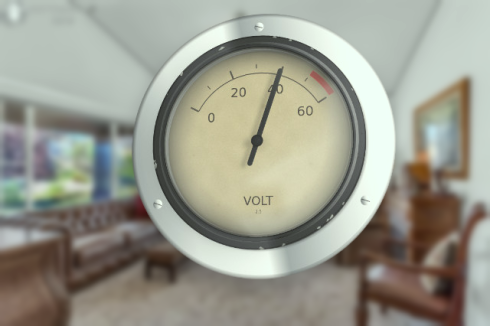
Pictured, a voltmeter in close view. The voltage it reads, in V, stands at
40 V
